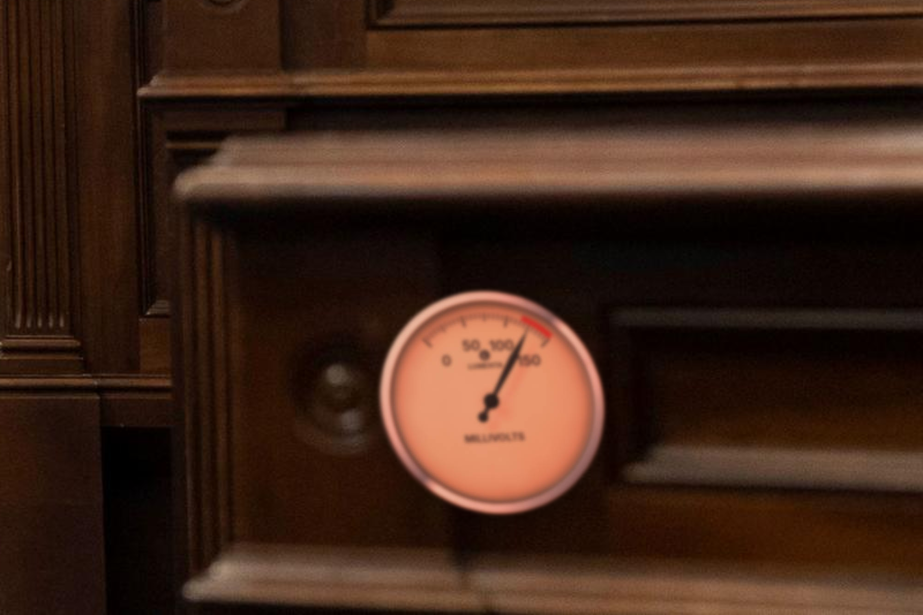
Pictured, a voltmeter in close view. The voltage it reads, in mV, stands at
125 mV
